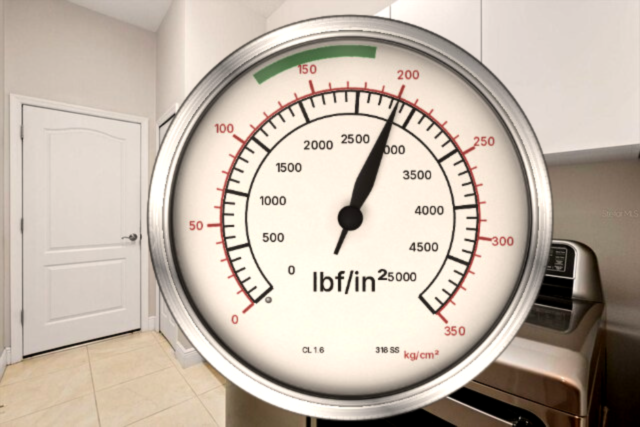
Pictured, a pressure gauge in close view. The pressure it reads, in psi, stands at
2850 psi
